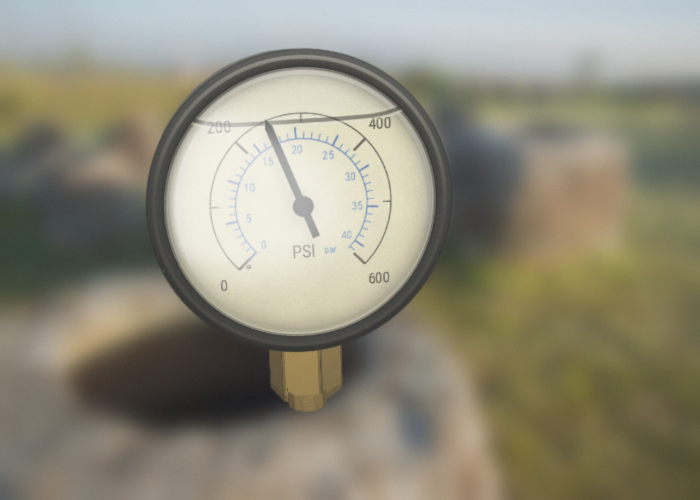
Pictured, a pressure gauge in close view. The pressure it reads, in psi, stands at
250 psi
